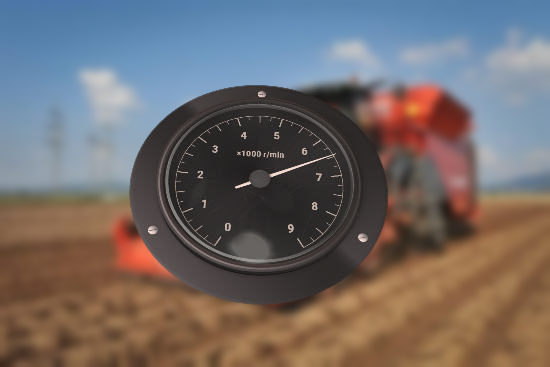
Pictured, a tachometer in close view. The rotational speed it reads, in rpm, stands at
6500 rpm
